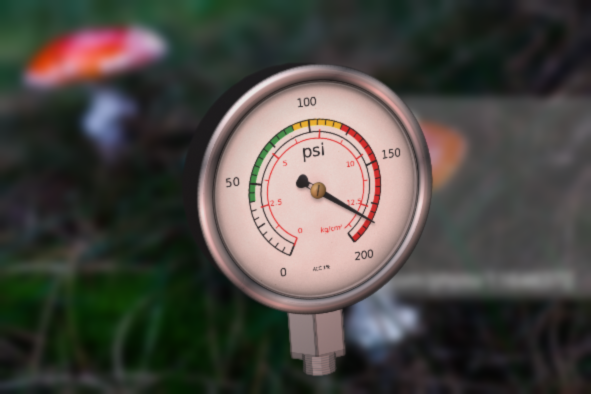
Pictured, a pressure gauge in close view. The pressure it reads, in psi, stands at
185 psi
